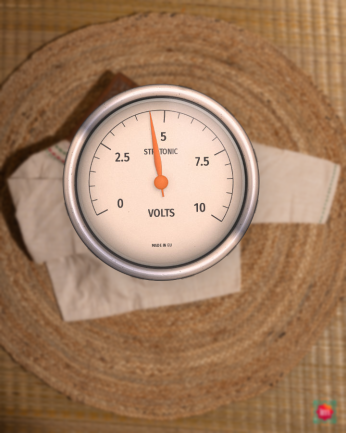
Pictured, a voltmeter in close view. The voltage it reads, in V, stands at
4.5 V
